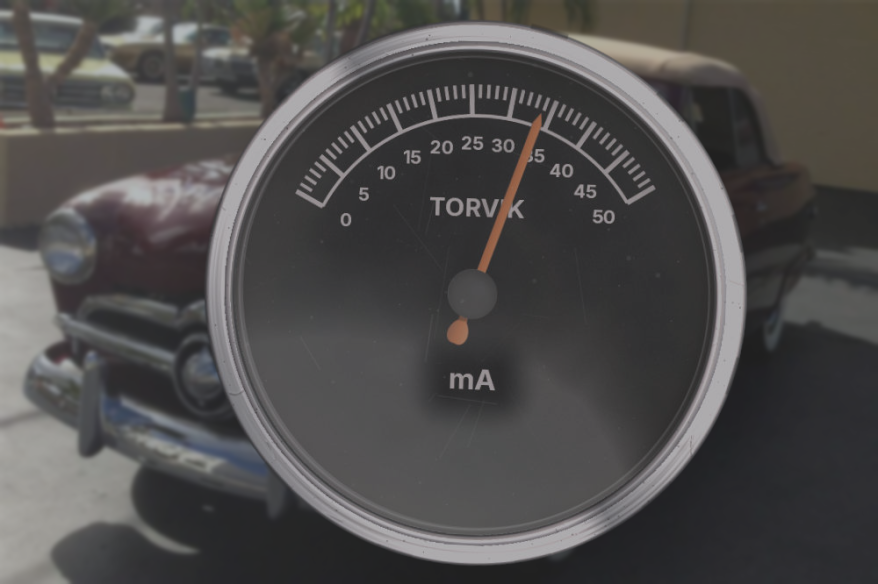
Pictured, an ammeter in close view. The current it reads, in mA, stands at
34 mA
